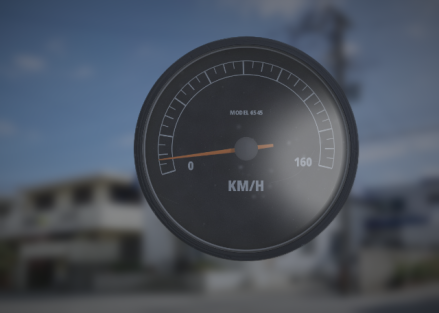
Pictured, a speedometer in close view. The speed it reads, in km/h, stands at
7.5 km/h
